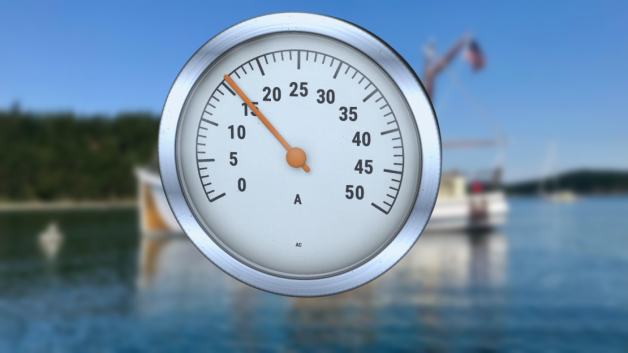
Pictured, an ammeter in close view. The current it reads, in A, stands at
16 A
